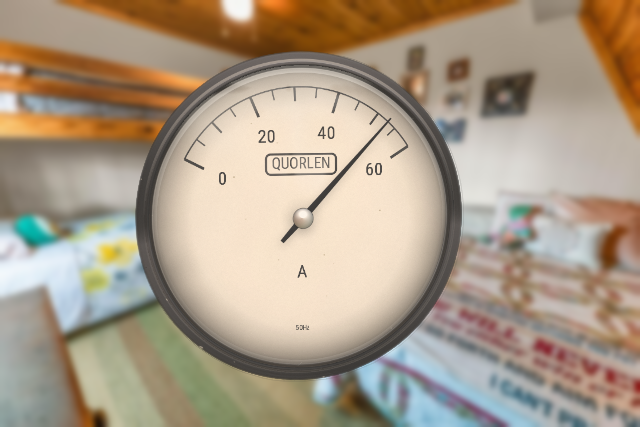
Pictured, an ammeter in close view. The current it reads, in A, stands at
52.5 A
